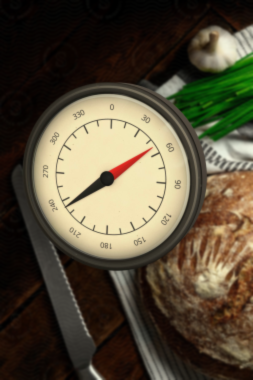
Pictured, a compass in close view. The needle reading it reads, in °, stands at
52.5 °
